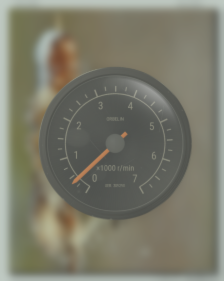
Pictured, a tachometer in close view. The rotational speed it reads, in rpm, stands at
375 rpm
